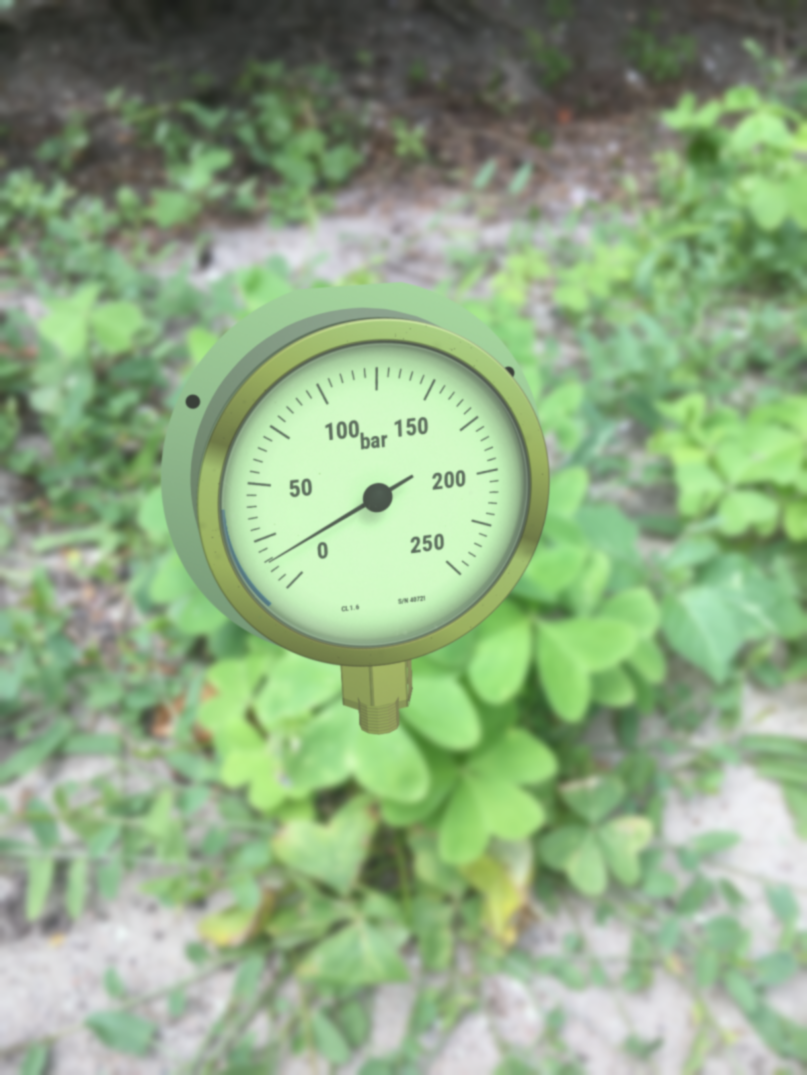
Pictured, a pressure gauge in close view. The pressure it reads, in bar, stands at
15 bar
